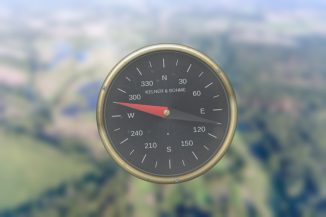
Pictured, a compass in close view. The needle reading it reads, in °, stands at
285 °
